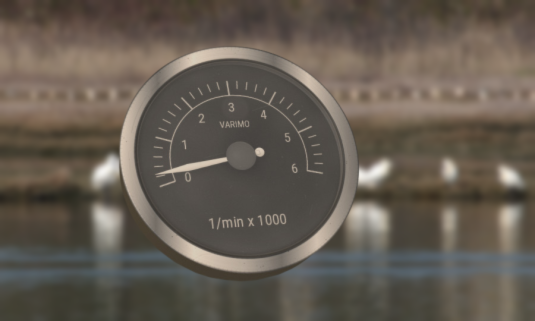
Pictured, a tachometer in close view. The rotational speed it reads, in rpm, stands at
200 rpm
